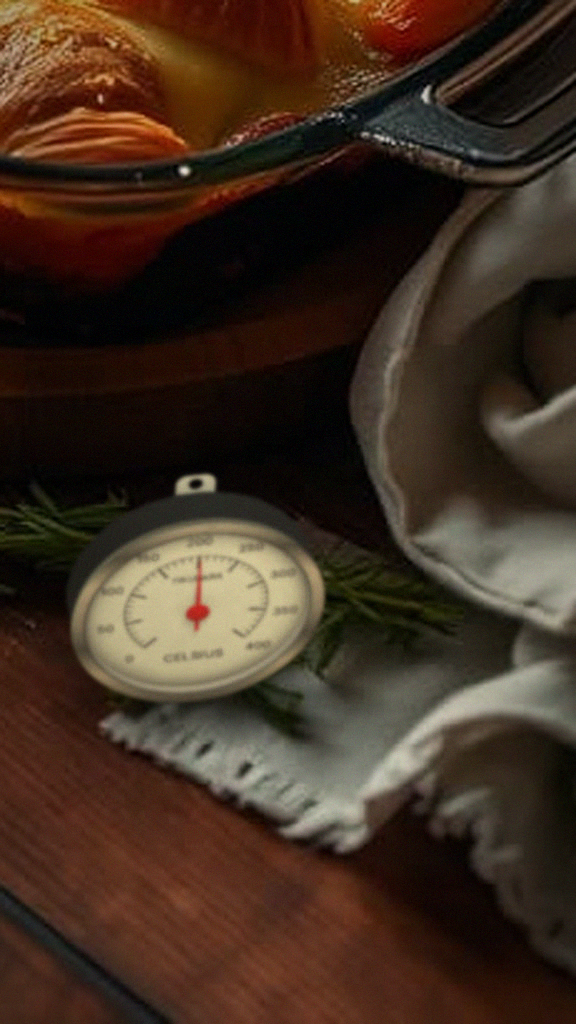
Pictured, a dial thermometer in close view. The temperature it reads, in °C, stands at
200 °C
